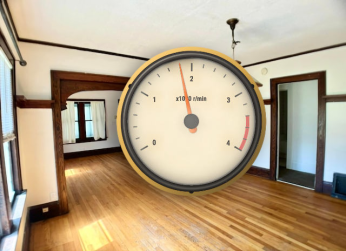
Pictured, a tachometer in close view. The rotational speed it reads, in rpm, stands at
1800 rpm
